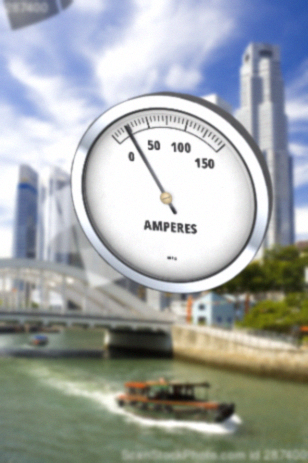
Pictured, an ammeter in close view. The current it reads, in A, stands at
25 A
